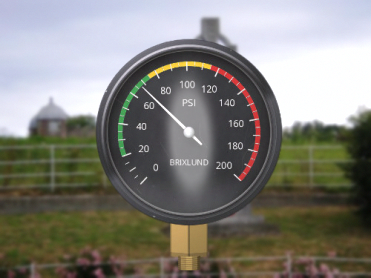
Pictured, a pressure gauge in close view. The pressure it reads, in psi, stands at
67.5 psi
